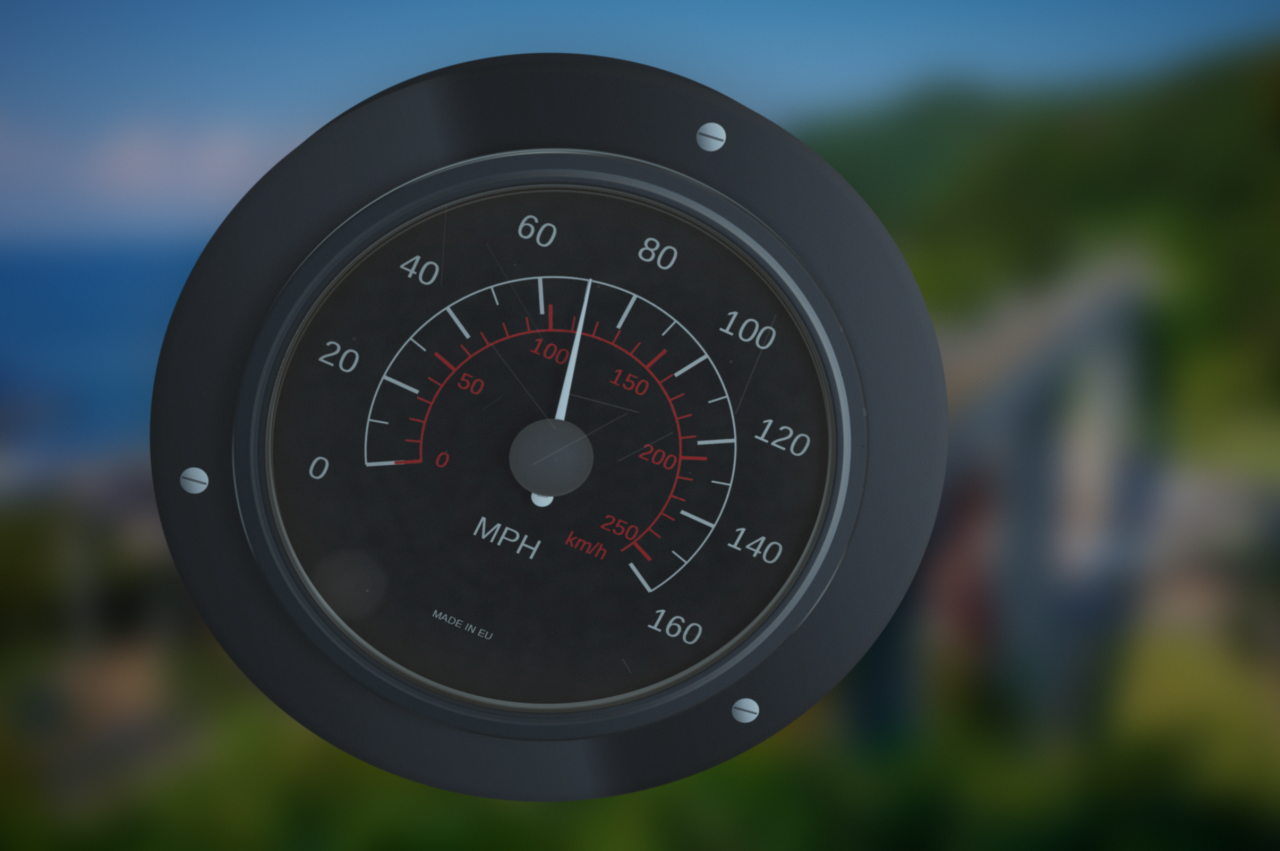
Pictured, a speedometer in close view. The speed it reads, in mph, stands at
70 mph
